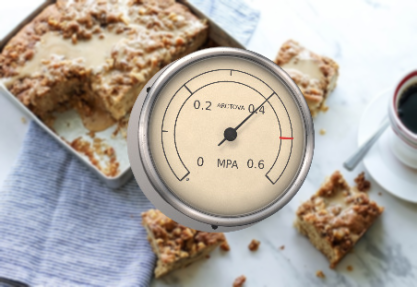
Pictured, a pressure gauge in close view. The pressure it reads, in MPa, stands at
0.4 MPa
